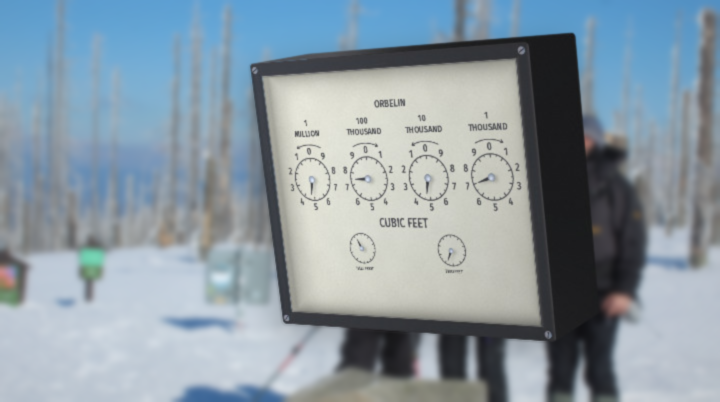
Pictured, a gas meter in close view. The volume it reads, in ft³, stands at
474700 ft³
